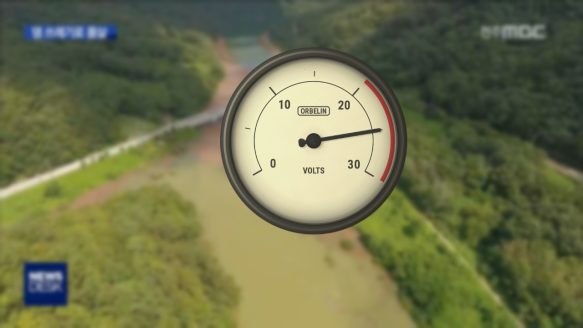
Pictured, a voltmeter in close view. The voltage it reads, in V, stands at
25 V
